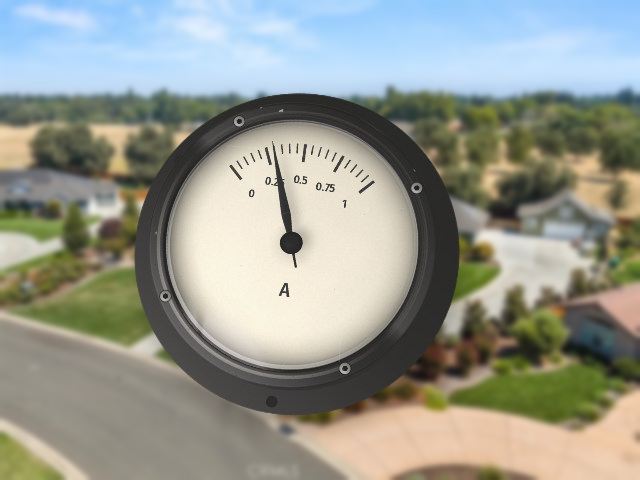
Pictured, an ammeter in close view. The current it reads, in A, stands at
0.3 A
